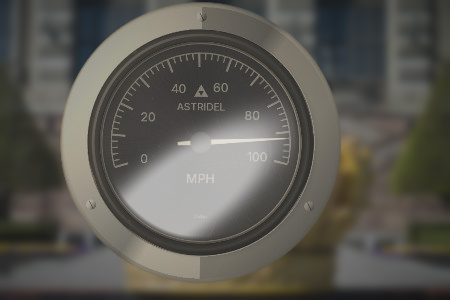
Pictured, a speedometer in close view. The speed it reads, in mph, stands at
92 mph
